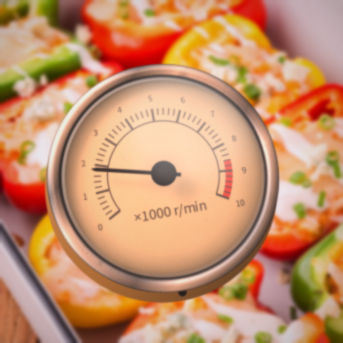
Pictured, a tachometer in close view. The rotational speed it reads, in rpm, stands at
1800 rpm
